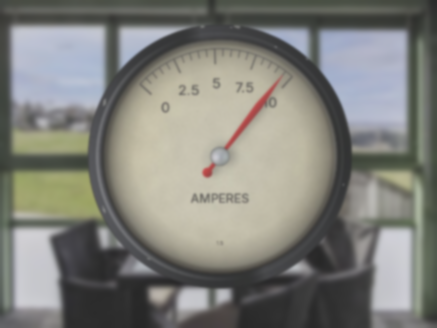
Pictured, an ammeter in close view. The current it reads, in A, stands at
9.5 A
